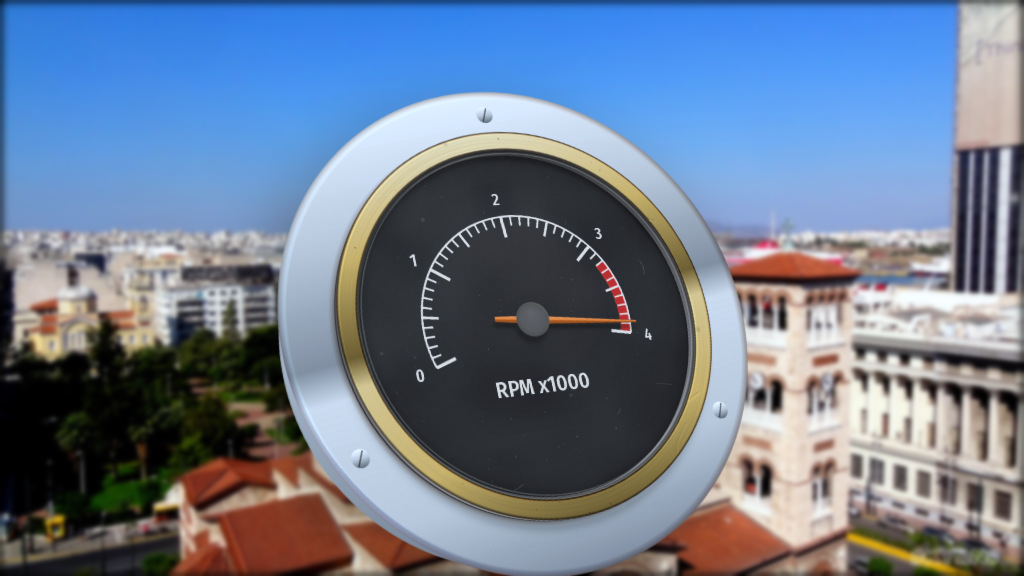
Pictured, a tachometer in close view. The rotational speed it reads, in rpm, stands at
3900 rpm
